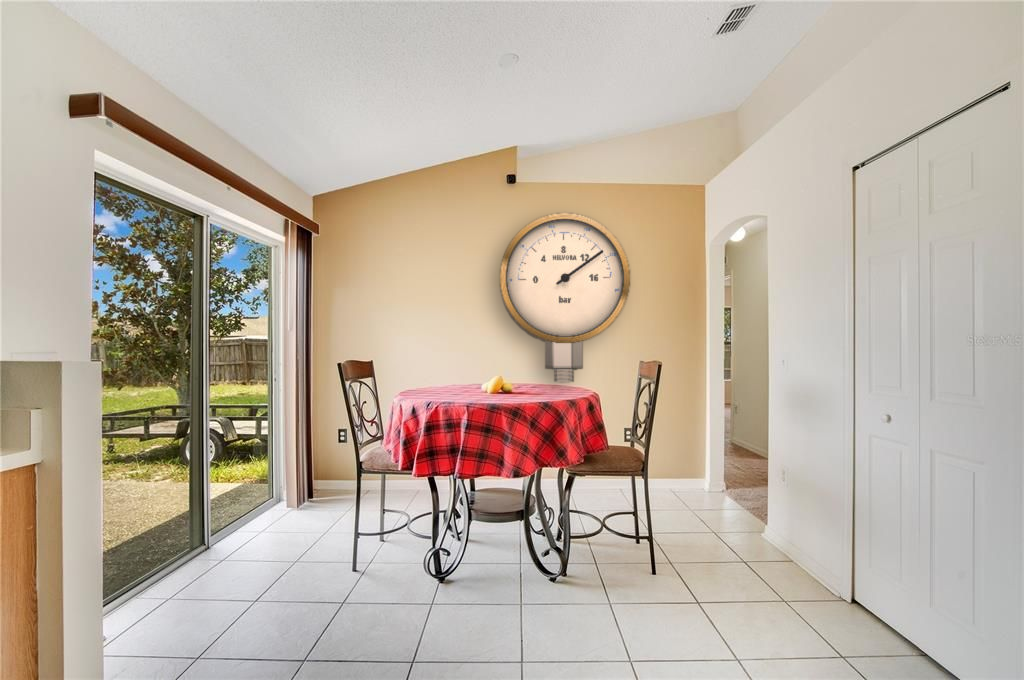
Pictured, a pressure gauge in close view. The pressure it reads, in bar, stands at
13 bar
